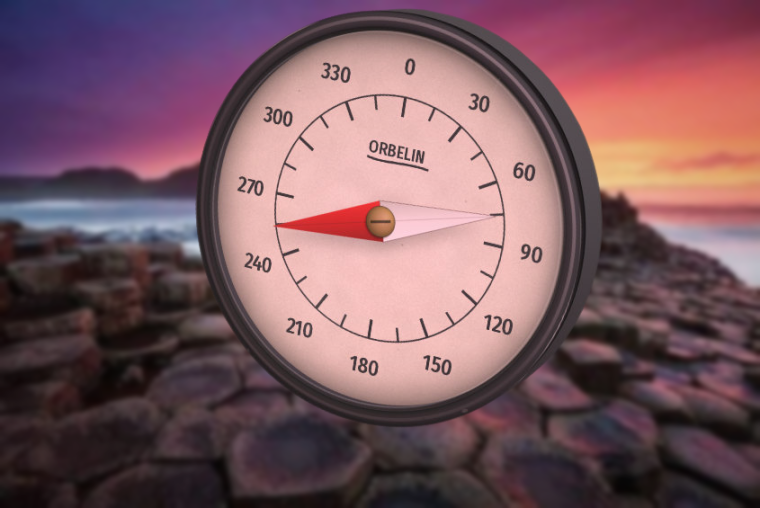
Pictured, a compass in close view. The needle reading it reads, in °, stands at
255 °
